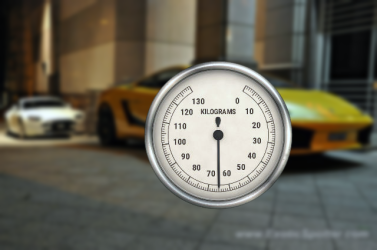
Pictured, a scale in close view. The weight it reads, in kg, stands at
65 kg
